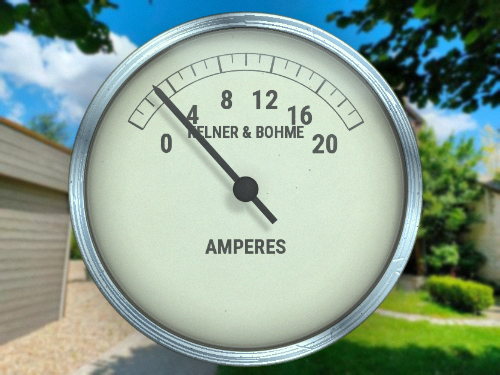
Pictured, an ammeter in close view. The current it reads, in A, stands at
3 A
